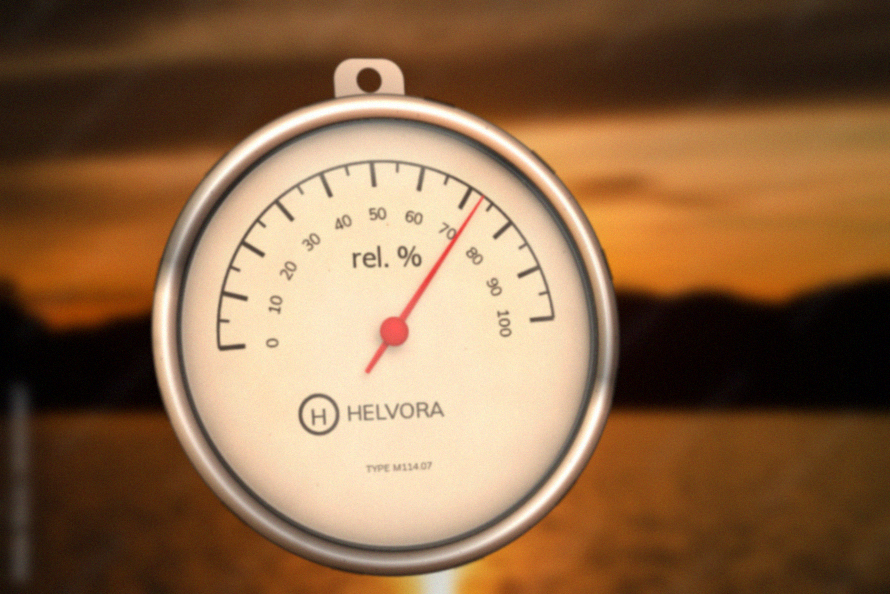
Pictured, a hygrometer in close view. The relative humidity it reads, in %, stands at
72.5 %
